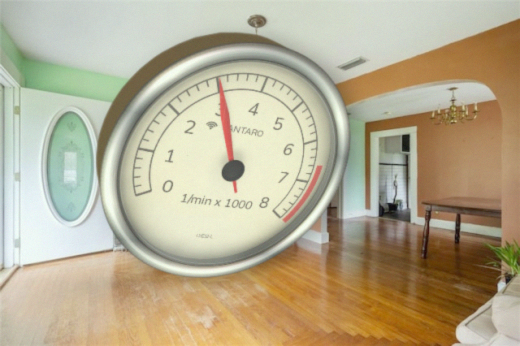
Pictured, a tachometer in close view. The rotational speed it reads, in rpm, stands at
3000 rpm
